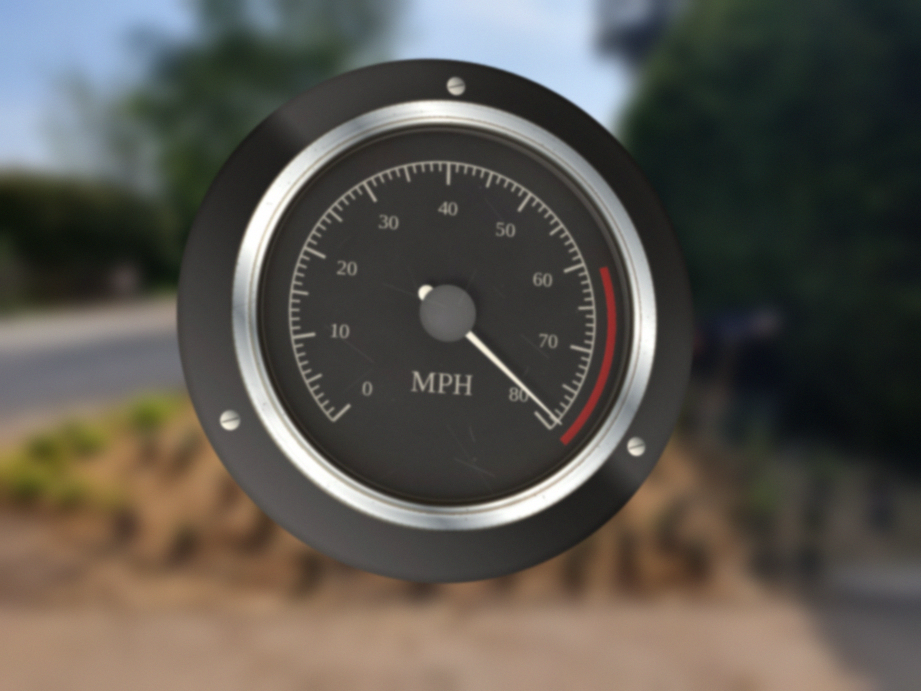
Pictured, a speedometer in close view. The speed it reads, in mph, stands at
79 mph
